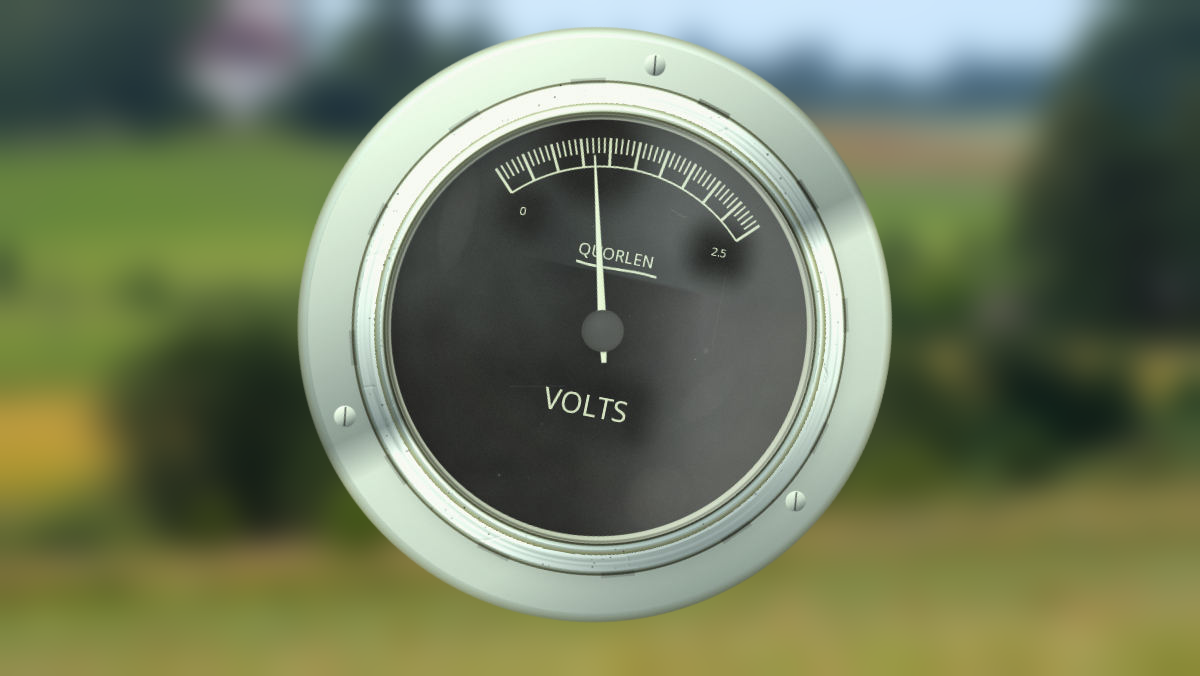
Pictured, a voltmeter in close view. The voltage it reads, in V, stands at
0.85 V
